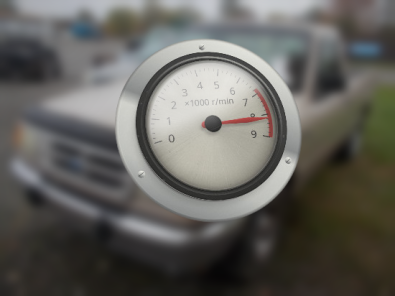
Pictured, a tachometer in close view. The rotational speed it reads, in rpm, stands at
8200 rpm
